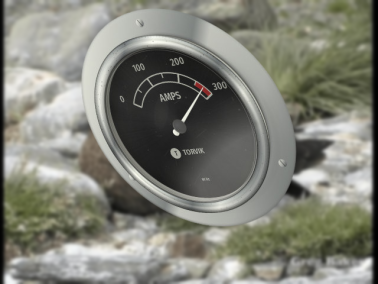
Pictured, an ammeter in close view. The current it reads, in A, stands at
275 A
